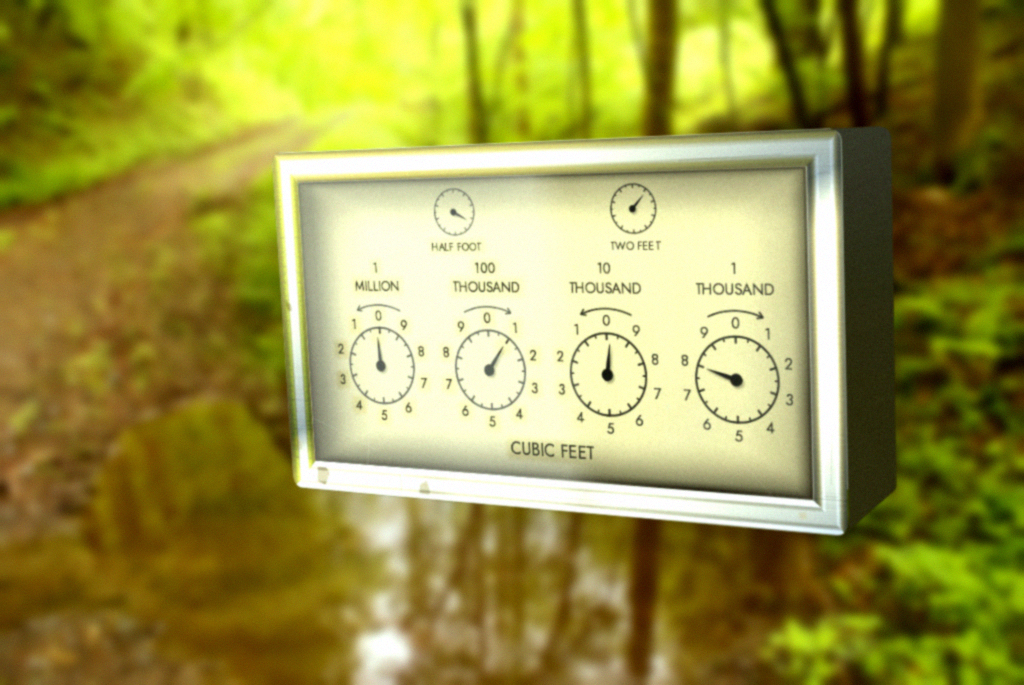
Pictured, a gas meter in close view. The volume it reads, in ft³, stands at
9800 ft³
